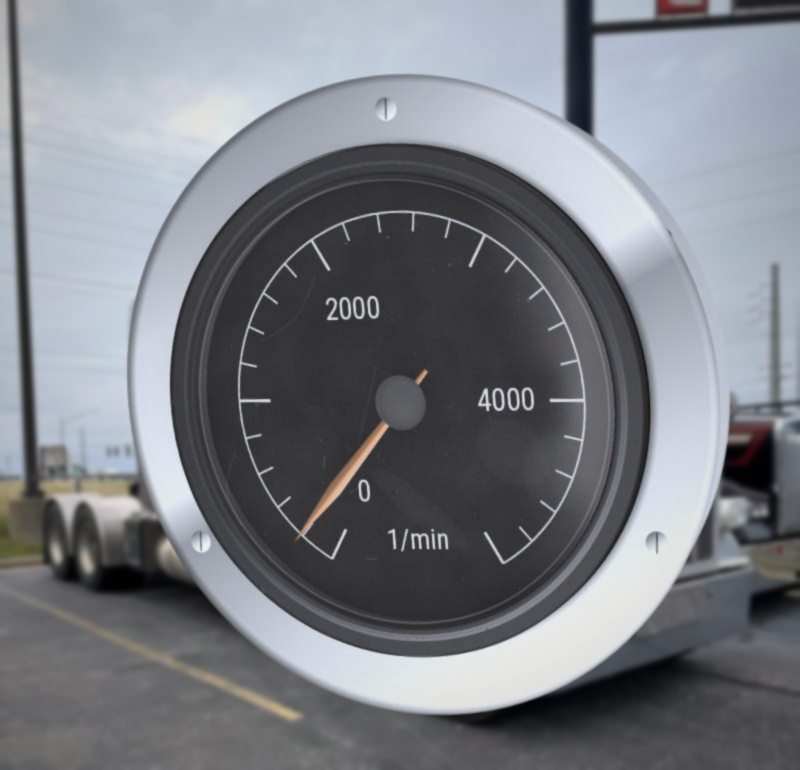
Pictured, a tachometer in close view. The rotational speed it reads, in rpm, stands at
200 rpm
